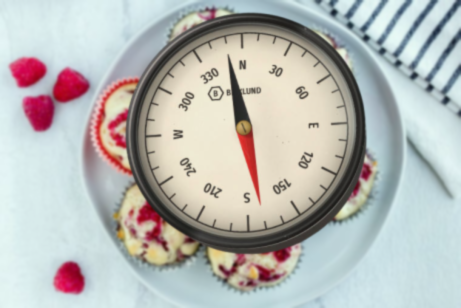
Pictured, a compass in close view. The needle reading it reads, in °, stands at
170 °
